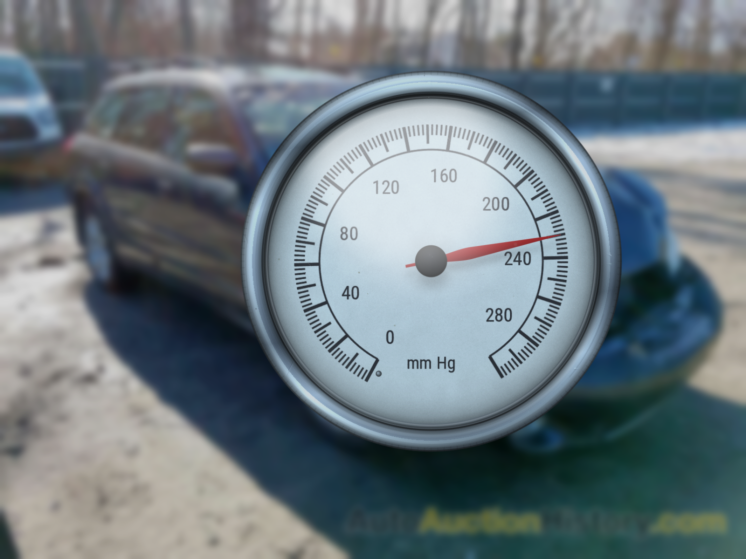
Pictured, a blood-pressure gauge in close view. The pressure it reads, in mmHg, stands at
230 mmHg
